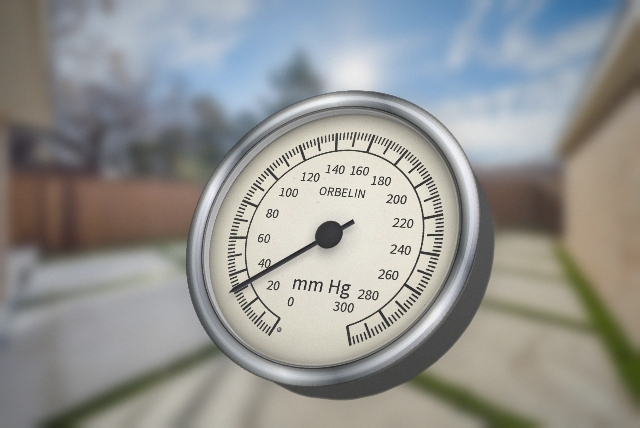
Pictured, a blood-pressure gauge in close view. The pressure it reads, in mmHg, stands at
30 mmHg
